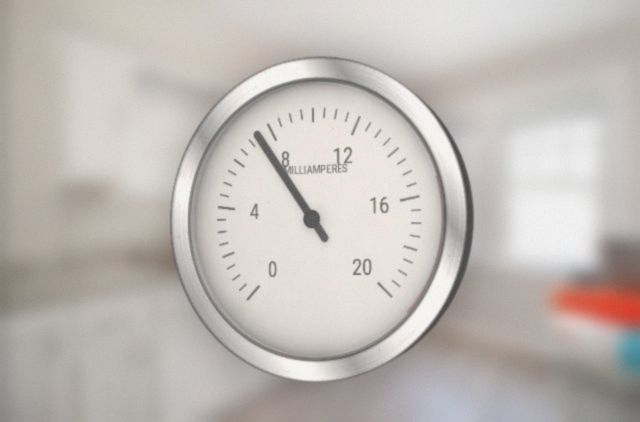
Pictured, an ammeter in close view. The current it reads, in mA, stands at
7.5 mA
